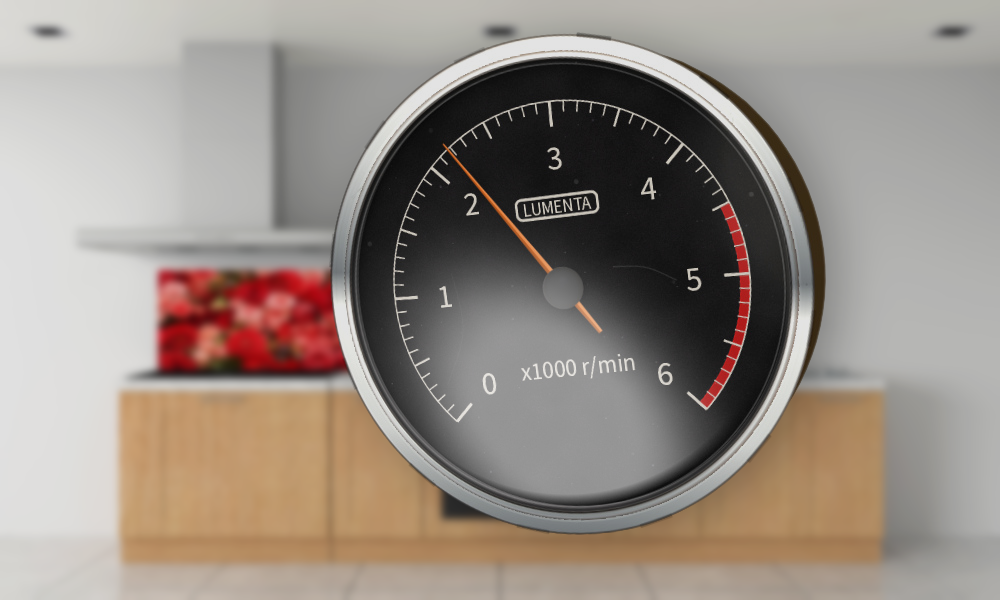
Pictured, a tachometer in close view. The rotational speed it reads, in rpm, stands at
2200 rpm
